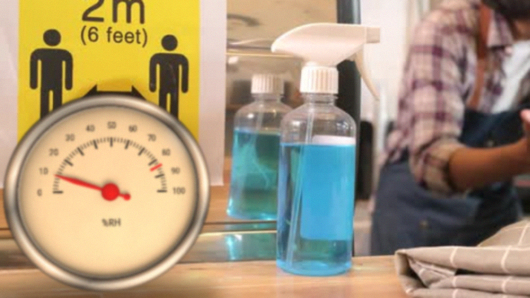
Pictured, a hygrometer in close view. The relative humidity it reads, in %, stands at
10 %
